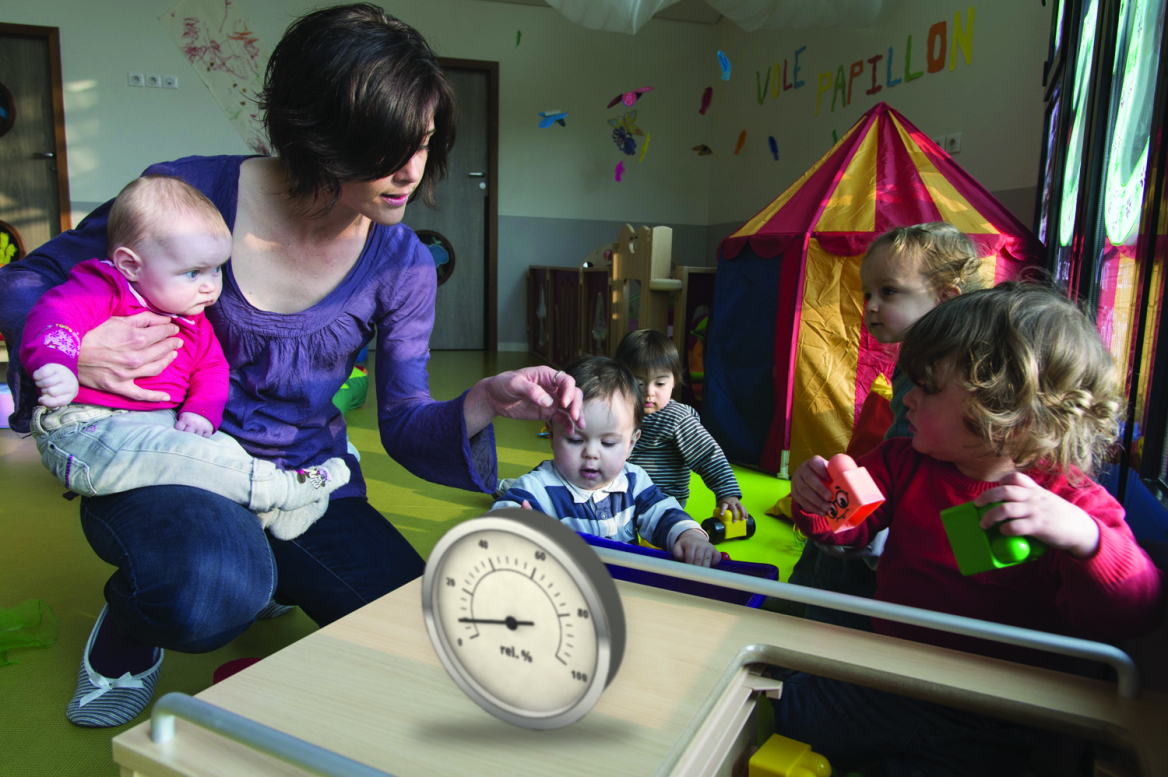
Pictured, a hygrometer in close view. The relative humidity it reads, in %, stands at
8 %
